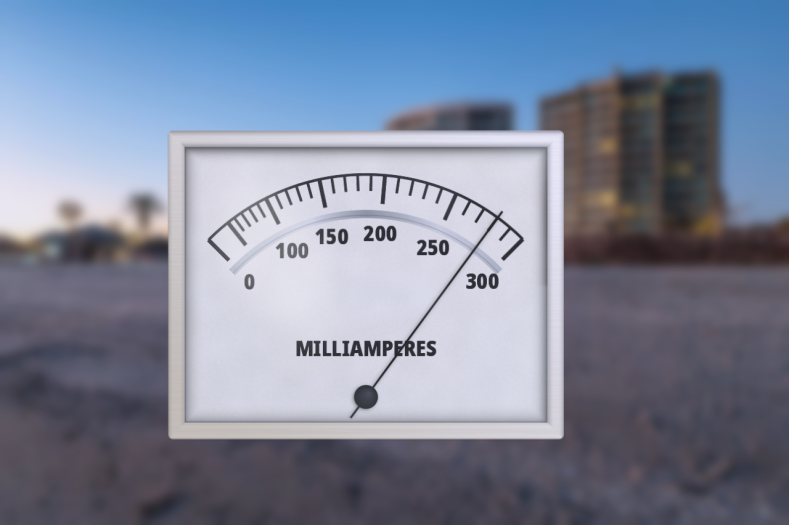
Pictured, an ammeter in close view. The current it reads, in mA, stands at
280 mA
